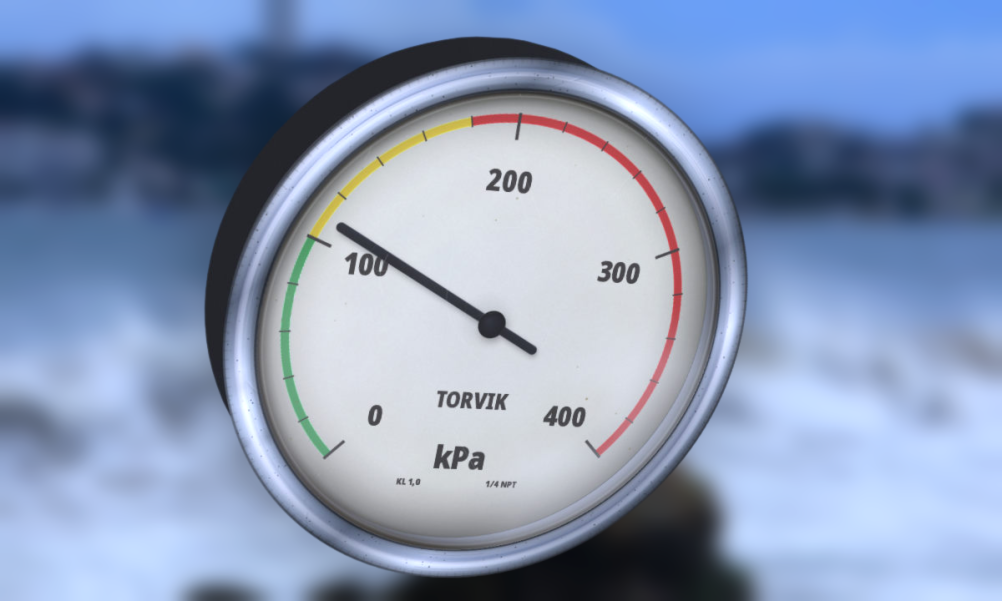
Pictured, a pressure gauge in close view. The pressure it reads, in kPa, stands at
110 kPa
